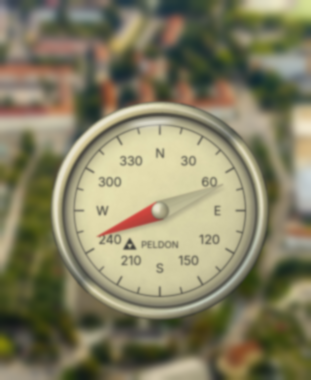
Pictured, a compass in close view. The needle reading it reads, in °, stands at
247.5 °
